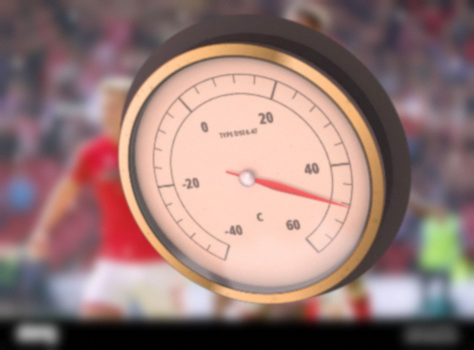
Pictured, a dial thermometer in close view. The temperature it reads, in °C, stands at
48 °C
